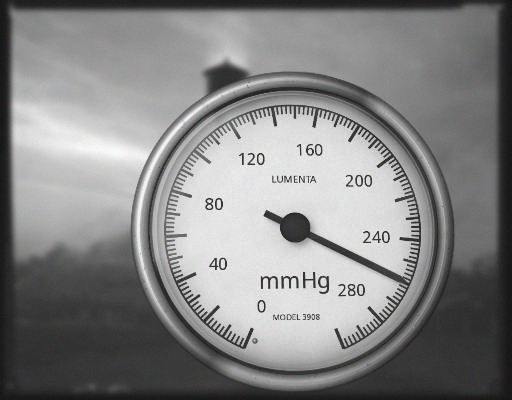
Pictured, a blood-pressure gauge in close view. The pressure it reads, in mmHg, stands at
260 mmHg
